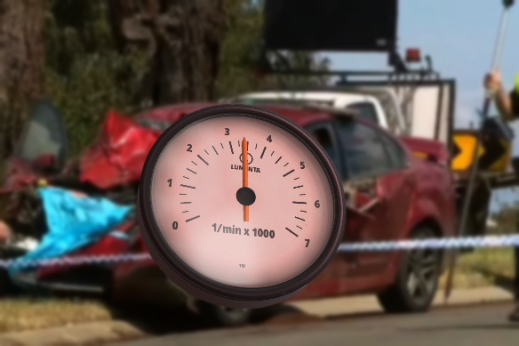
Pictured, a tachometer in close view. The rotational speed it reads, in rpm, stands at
3375 rpm
